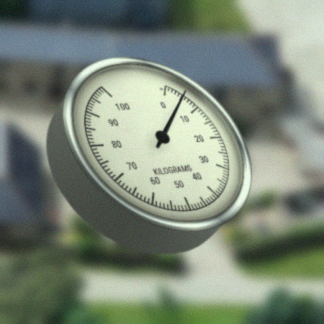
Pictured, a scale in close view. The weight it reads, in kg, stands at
5 kg
